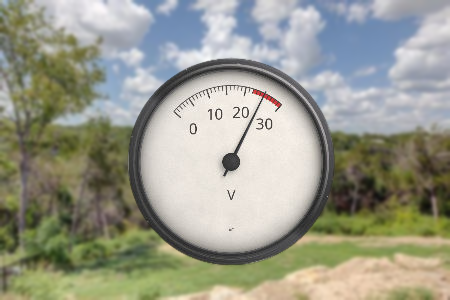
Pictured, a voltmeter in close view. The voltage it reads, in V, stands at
25 V
